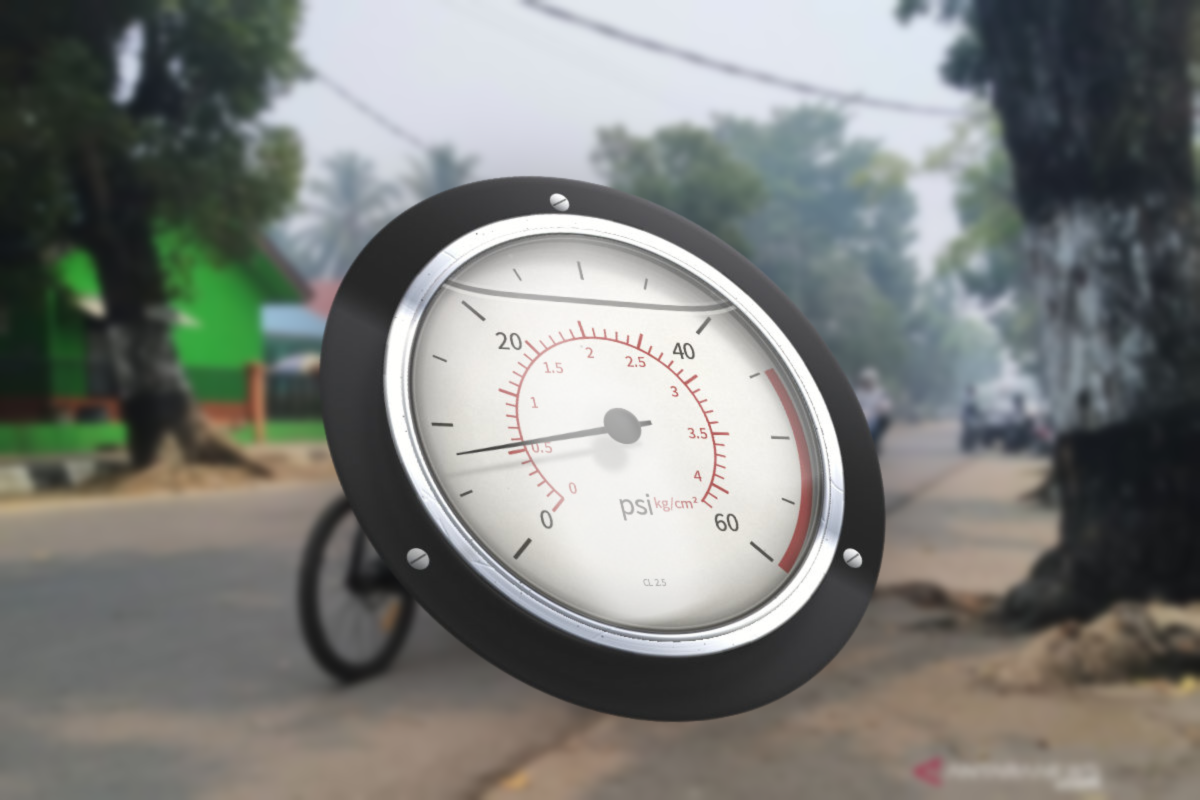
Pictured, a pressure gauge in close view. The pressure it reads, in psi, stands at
7.5 psi
